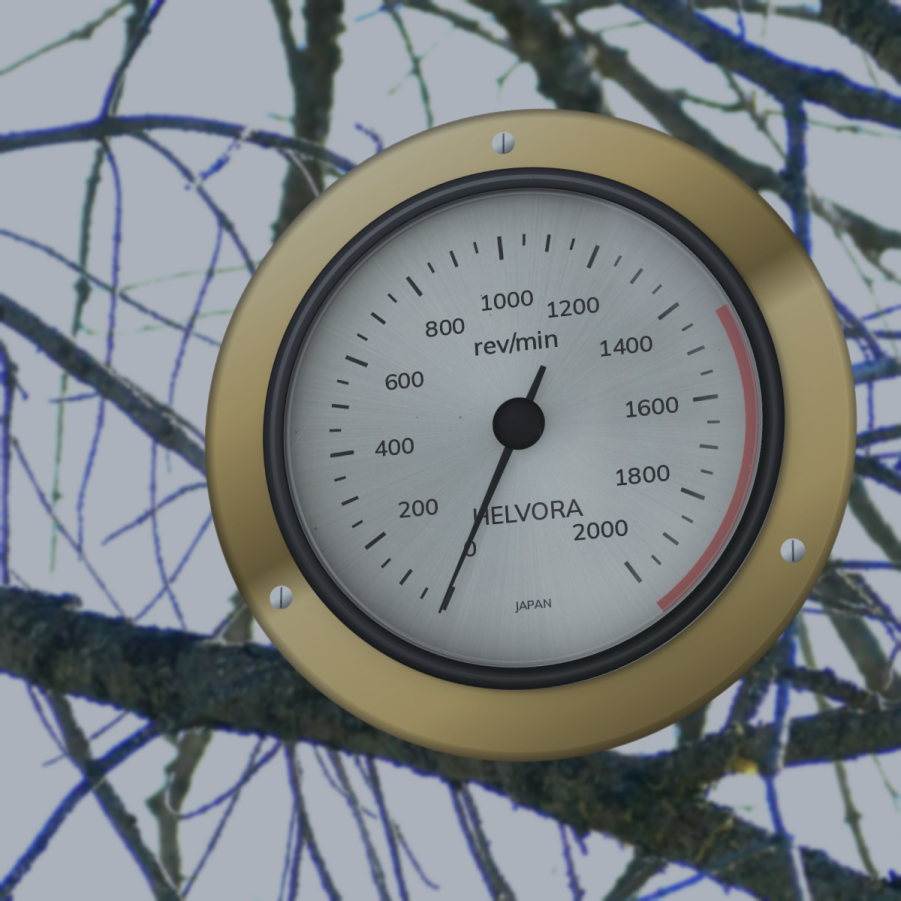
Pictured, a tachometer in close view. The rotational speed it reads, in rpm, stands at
0 rpm
